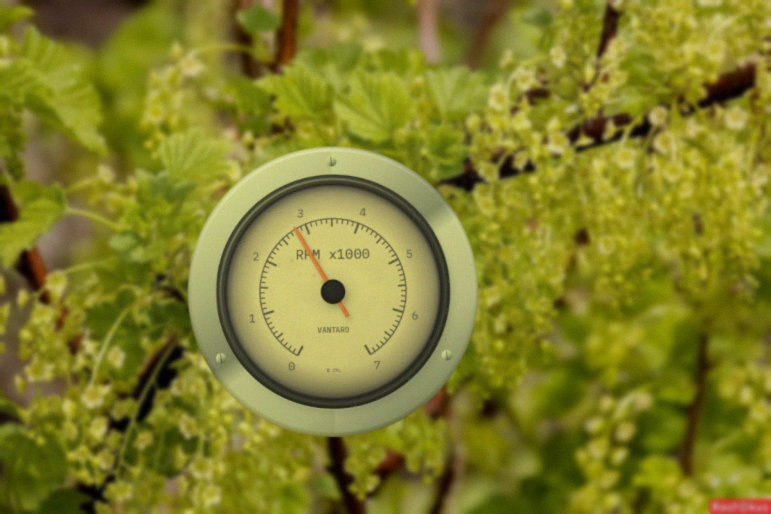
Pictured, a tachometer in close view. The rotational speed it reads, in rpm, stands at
2800 rpm
